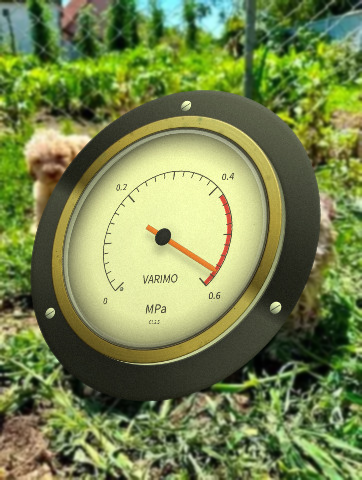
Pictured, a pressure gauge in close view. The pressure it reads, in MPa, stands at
0.57 MPa
